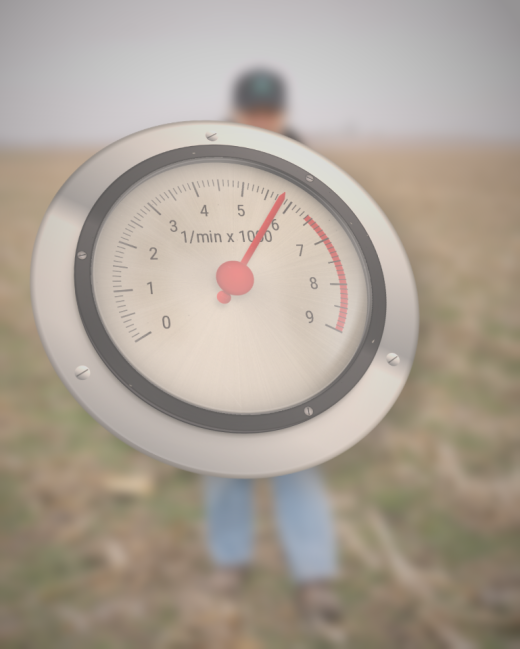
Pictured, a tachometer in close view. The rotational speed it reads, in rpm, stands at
5800 rpm
